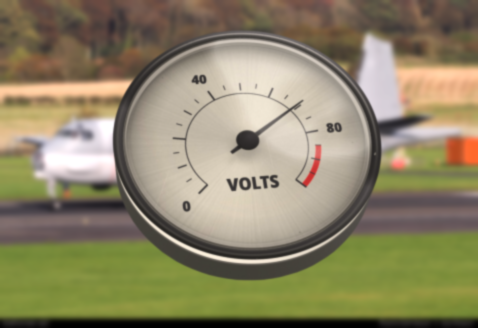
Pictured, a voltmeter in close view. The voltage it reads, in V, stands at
70 V
